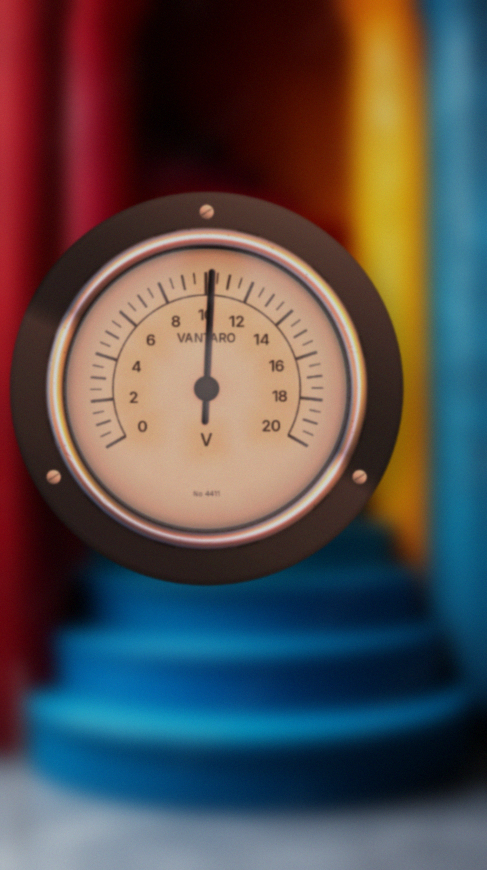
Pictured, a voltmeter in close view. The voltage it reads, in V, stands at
10.25 V
